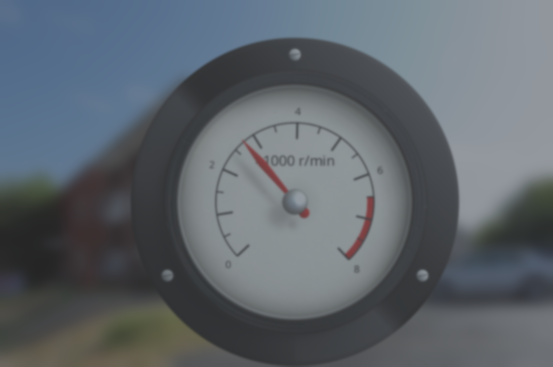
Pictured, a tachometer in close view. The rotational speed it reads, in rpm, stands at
2750 rpm
